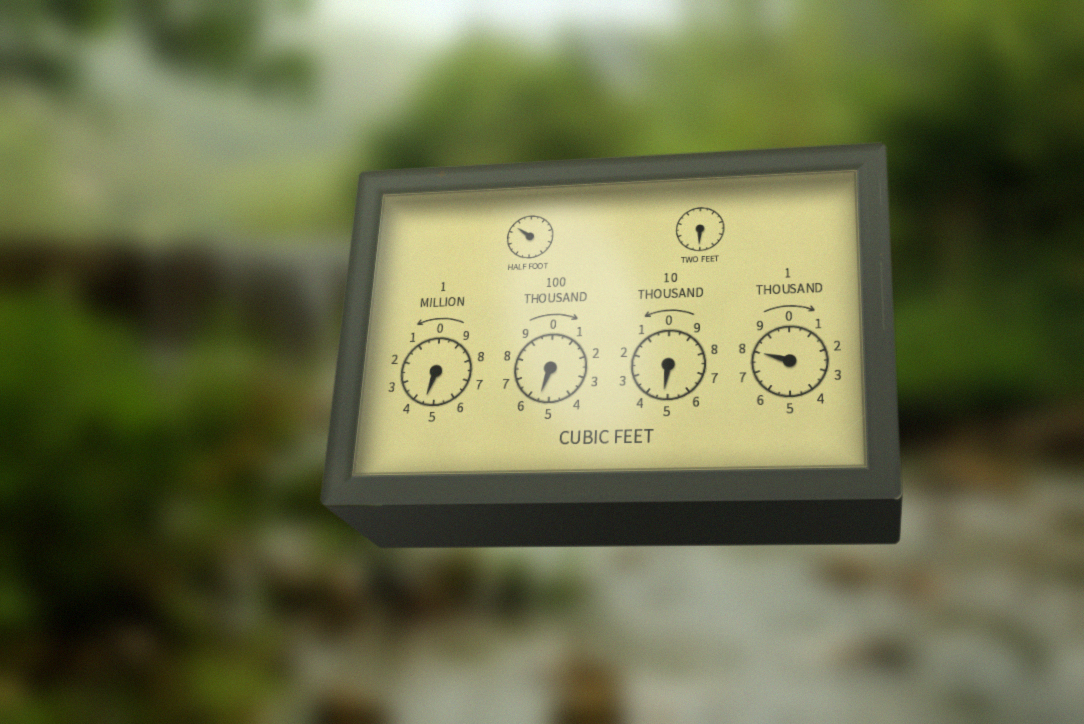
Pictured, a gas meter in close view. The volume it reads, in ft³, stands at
454800 ft³
